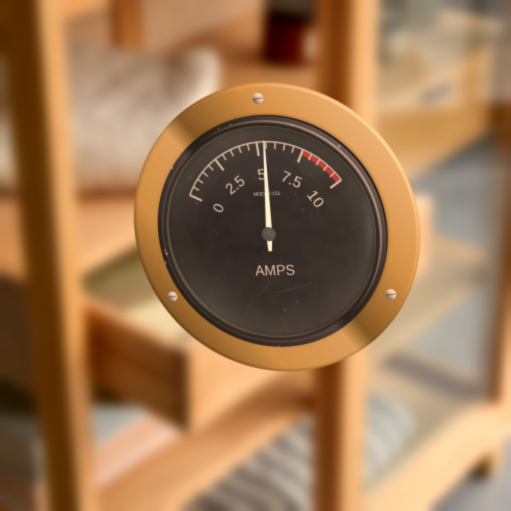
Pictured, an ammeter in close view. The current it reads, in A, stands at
5.5 A
